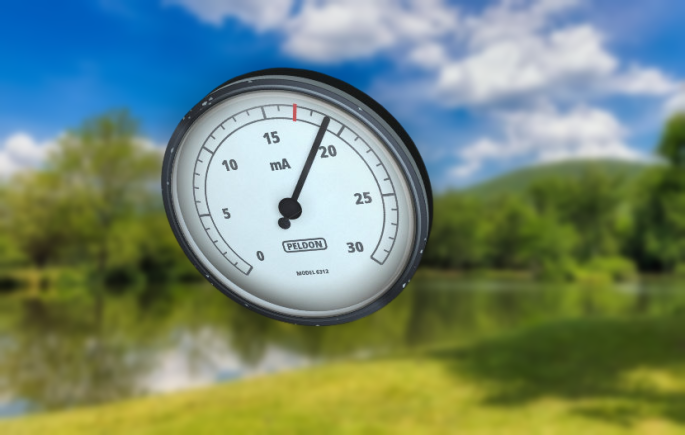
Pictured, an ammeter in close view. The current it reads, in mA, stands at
19 mA
